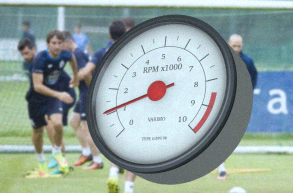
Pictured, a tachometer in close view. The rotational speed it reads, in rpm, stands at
1000 rpm
